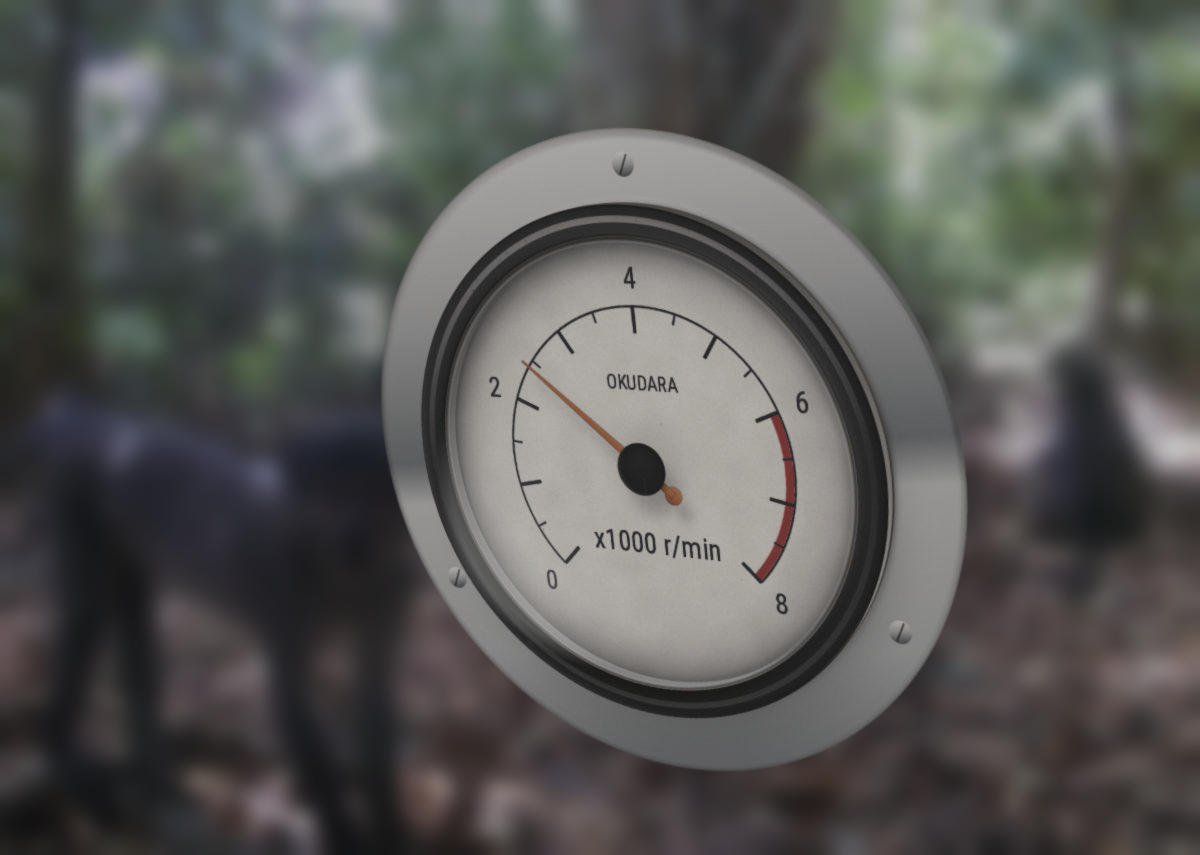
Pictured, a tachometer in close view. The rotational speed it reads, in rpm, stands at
2500 rpm
